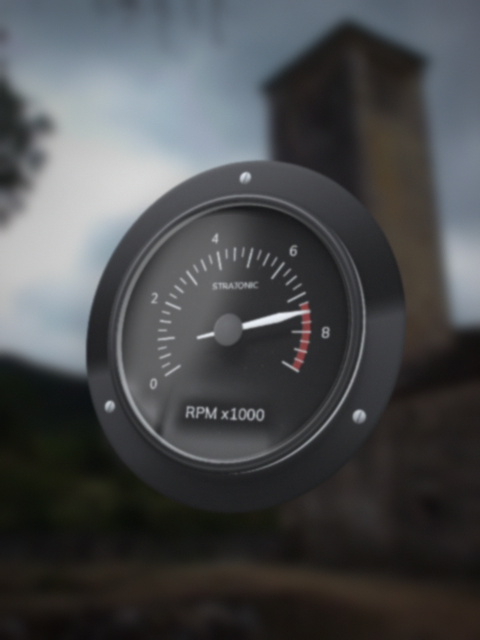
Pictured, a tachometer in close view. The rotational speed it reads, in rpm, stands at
7500 rpm
